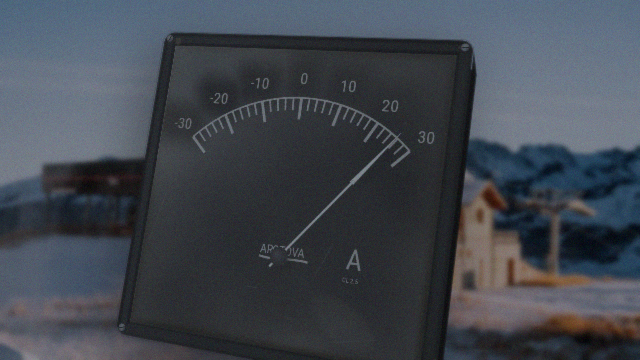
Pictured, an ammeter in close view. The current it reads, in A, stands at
26 A
